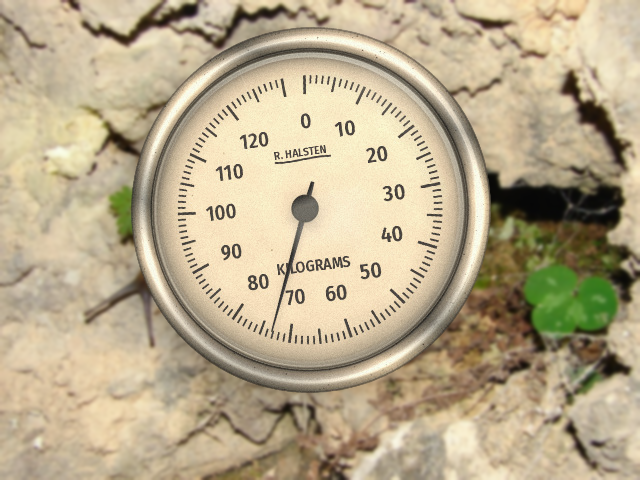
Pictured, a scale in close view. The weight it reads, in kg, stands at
73 kg
